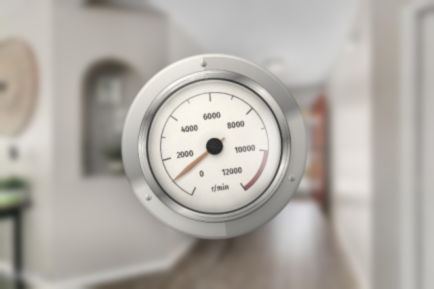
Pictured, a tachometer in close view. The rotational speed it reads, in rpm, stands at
1000 rpm
